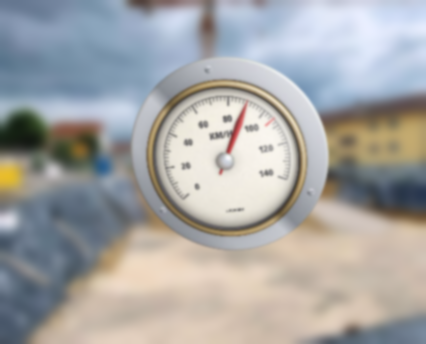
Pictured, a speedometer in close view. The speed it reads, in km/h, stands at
90 km/h
